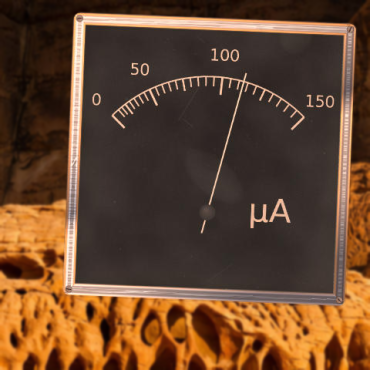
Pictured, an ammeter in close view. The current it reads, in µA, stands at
112.5 µA
